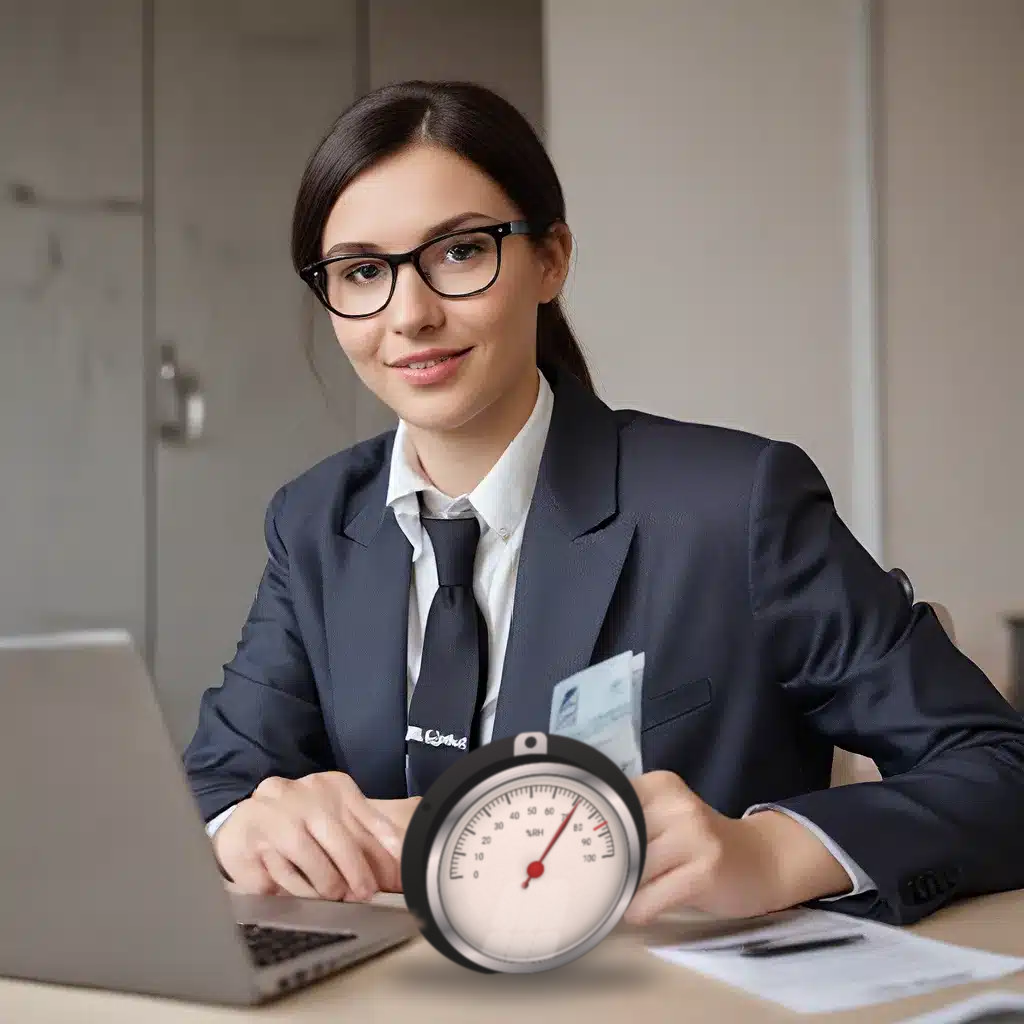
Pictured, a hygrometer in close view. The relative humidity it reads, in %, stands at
70 %
